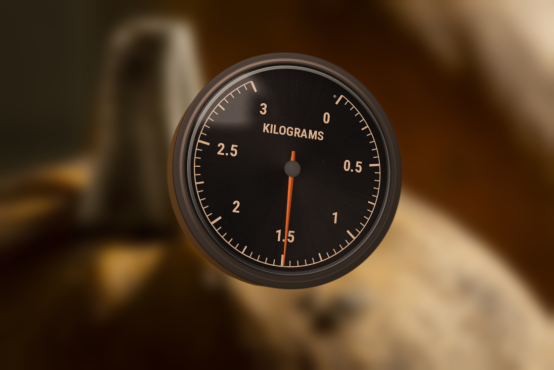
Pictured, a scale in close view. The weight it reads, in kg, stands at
1.5 kg
